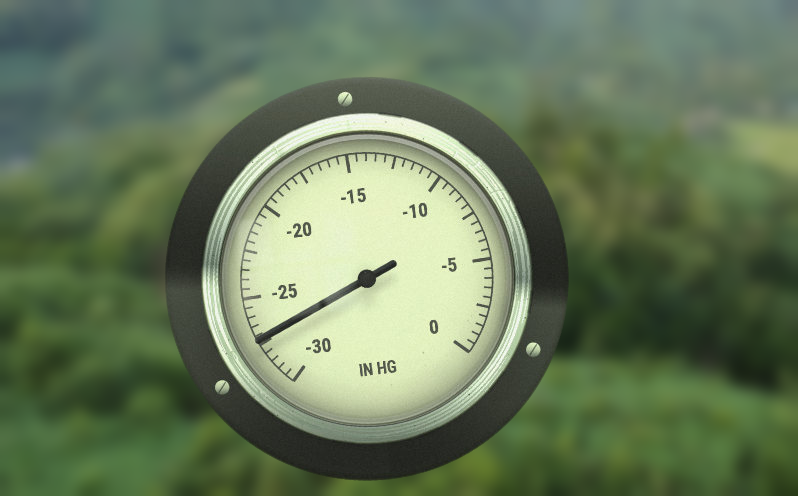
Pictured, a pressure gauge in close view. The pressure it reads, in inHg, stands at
-27.25 inHg
